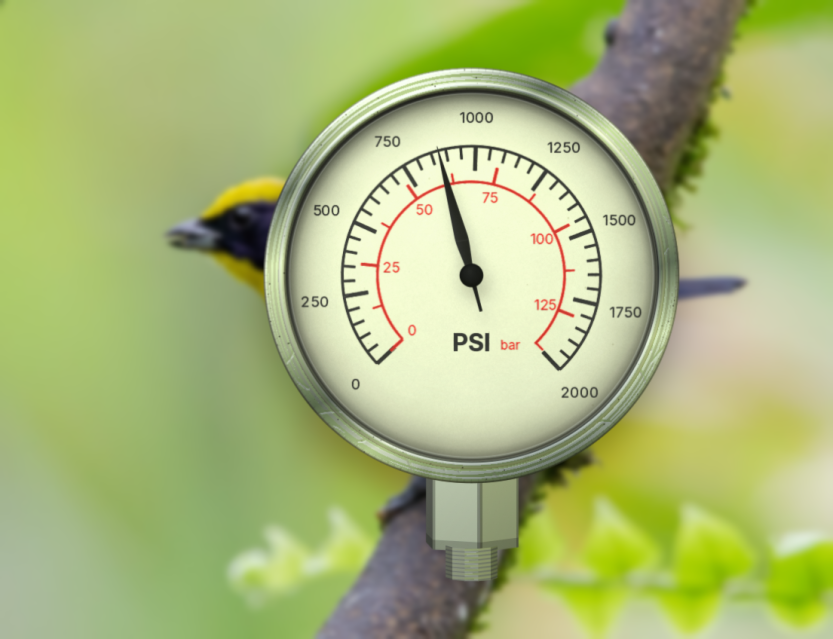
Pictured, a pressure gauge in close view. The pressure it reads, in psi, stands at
875 psi
